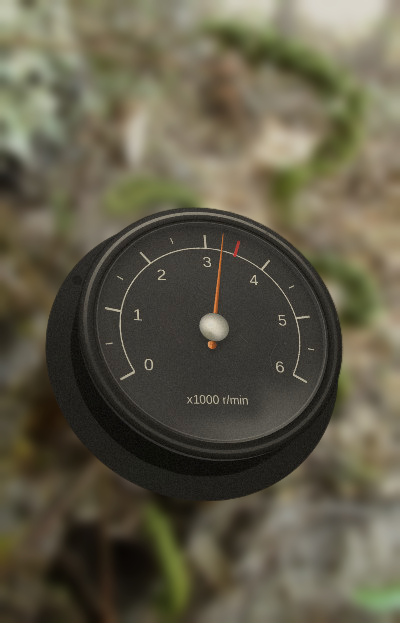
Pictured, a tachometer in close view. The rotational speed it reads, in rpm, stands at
3250 rpm
